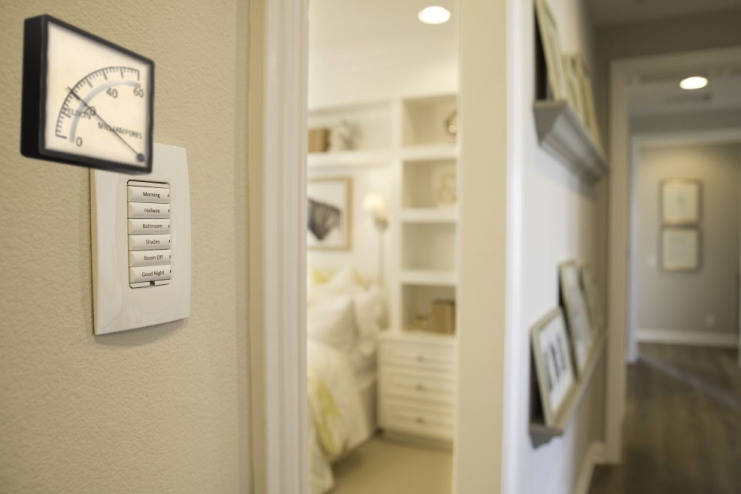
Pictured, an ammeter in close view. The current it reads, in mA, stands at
20 mA
